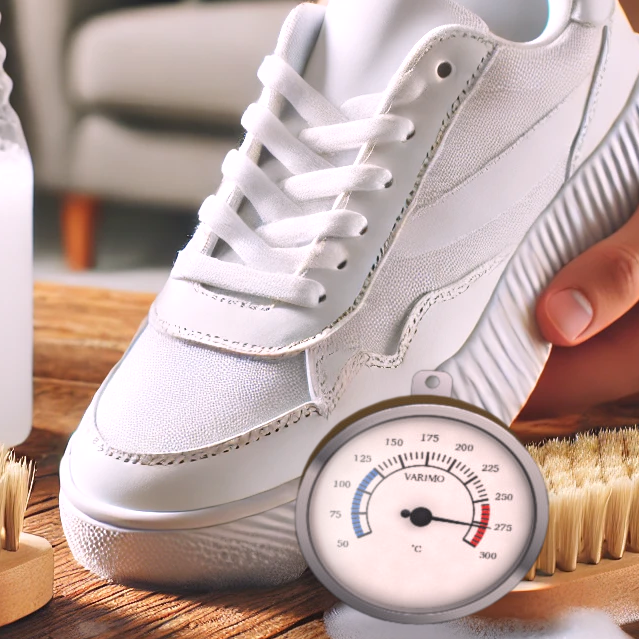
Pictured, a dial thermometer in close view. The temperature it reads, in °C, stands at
275 °C
